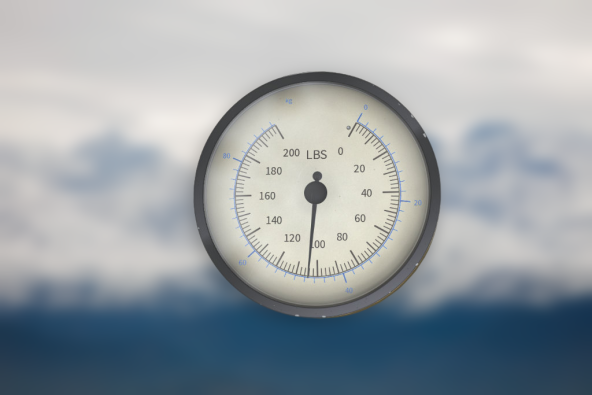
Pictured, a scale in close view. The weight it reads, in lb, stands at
104 lb
